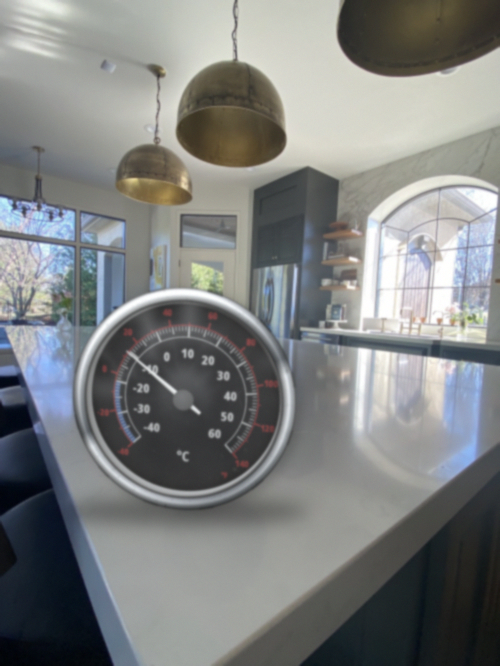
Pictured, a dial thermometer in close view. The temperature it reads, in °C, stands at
-10 °C
